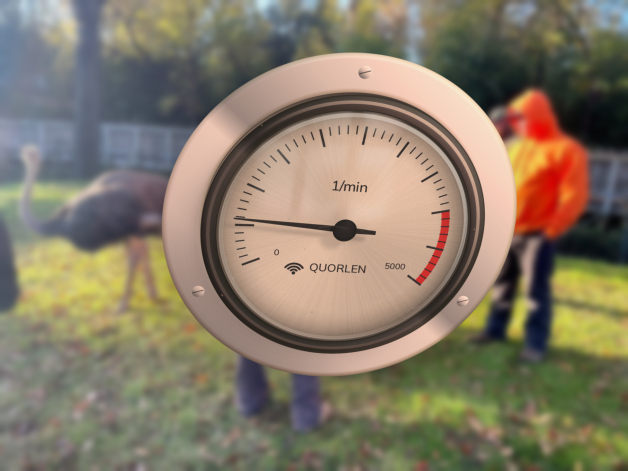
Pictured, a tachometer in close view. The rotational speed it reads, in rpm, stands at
600 rpm
